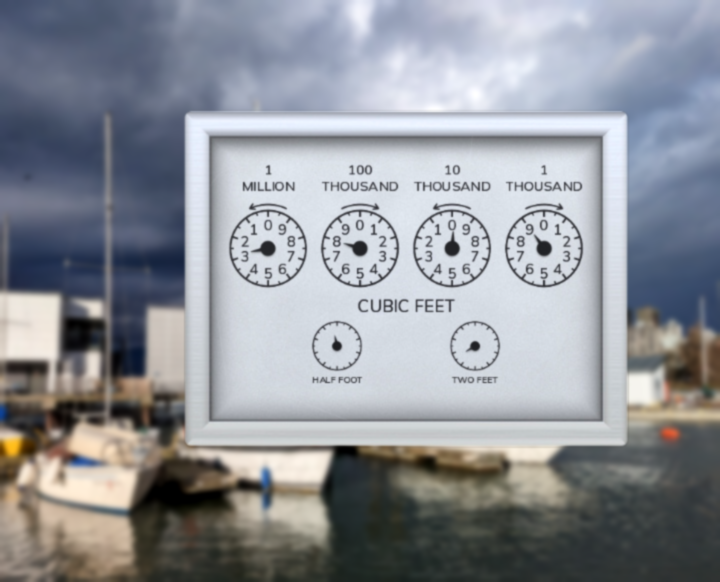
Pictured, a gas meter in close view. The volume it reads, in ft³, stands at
279900 ft³
